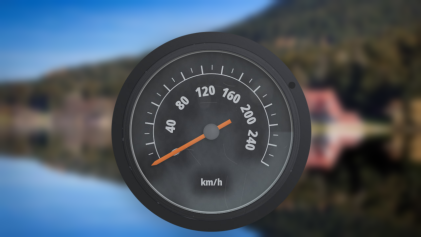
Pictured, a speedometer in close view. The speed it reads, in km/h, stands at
0 km/h
